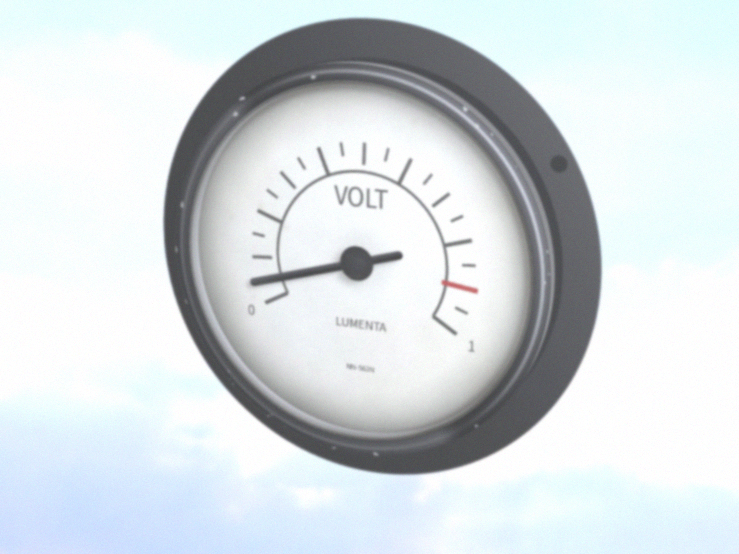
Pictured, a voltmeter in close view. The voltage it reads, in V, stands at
0.05 V
